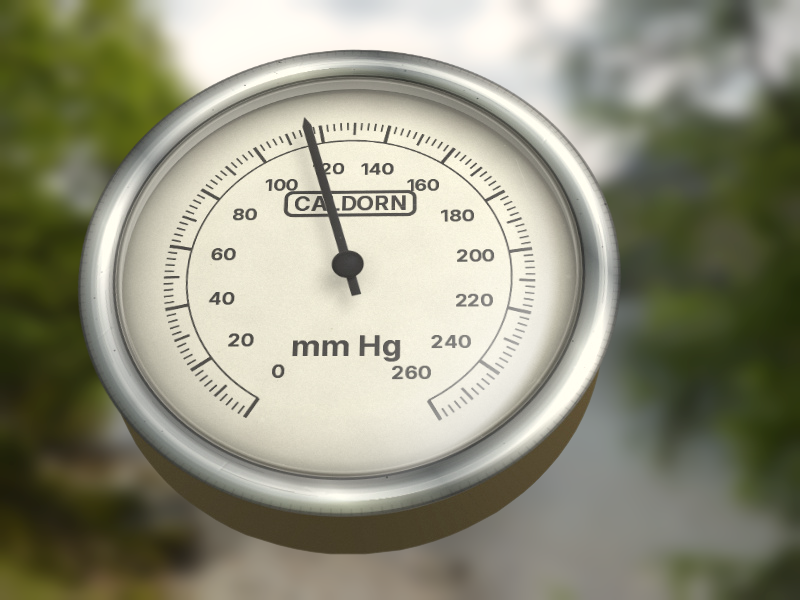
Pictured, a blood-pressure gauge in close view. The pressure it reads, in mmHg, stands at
116 mmHg
